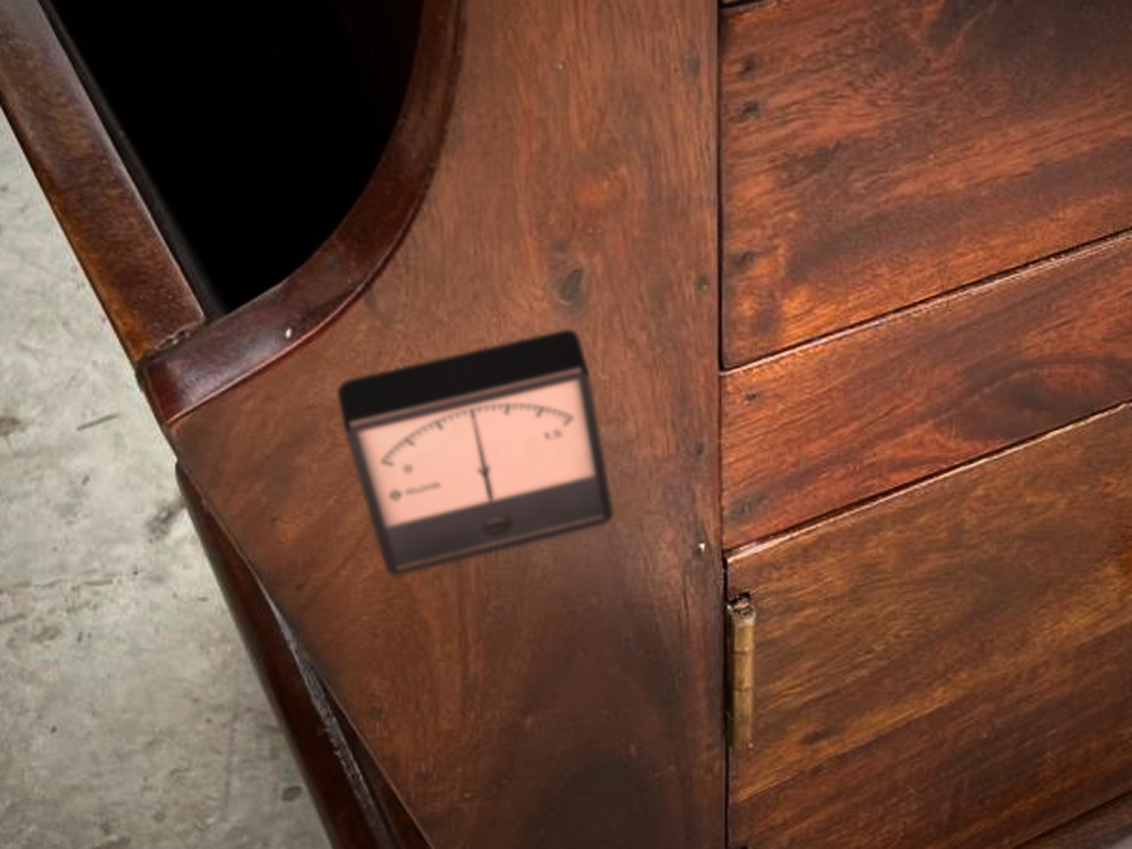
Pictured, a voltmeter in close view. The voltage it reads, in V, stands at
0.75 V
